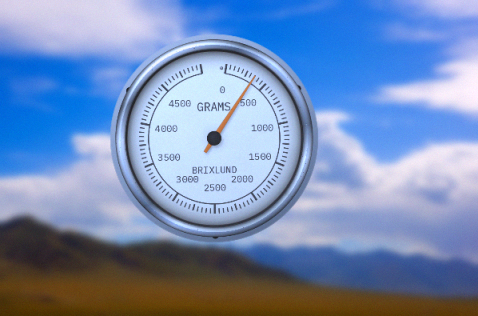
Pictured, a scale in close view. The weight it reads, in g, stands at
350 g
